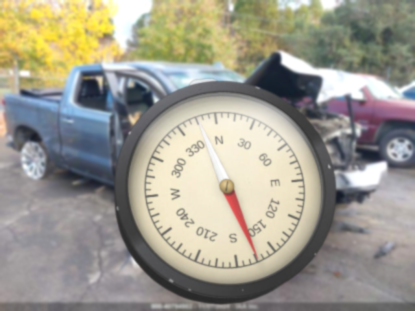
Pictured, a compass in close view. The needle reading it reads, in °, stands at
165 °
